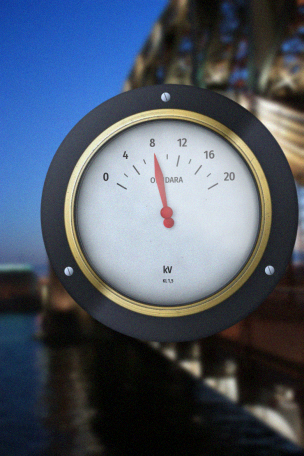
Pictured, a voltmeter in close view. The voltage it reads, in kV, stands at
8 kV
